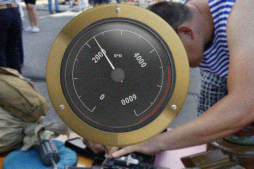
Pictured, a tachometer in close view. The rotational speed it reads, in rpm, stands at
2250 rpm
